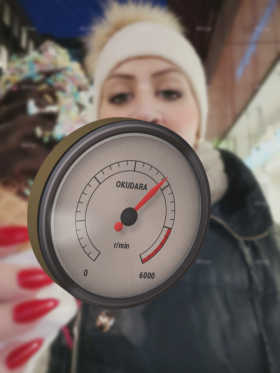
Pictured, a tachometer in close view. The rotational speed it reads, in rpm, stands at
3800 rpm
